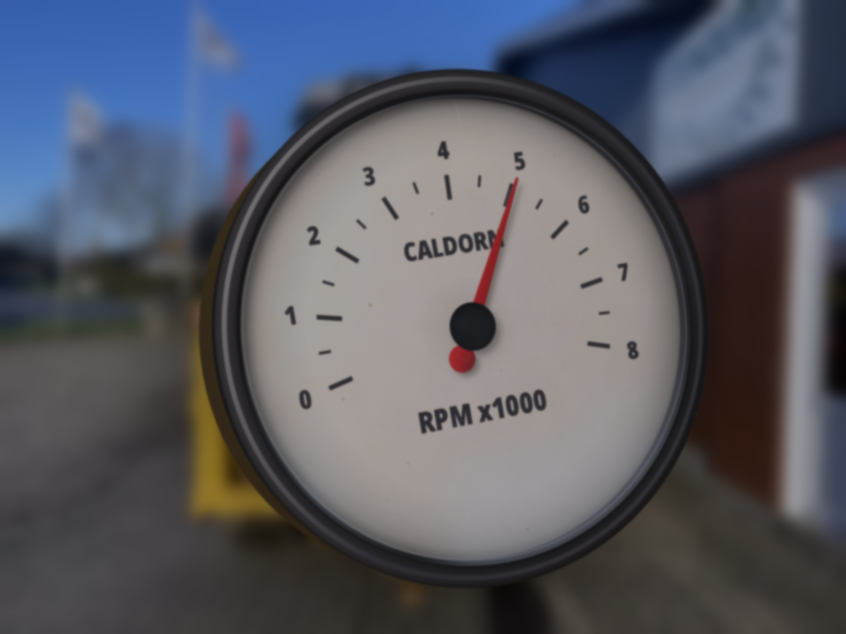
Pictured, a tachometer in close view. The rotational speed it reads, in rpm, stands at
5000 rpm
